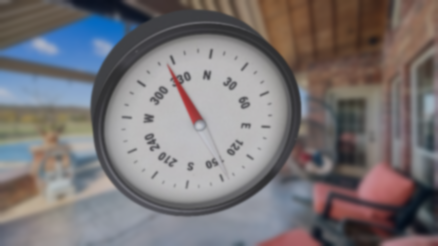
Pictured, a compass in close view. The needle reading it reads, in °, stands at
325 °
